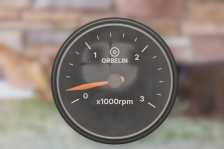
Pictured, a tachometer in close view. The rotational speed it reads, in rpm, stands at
200 rpm
